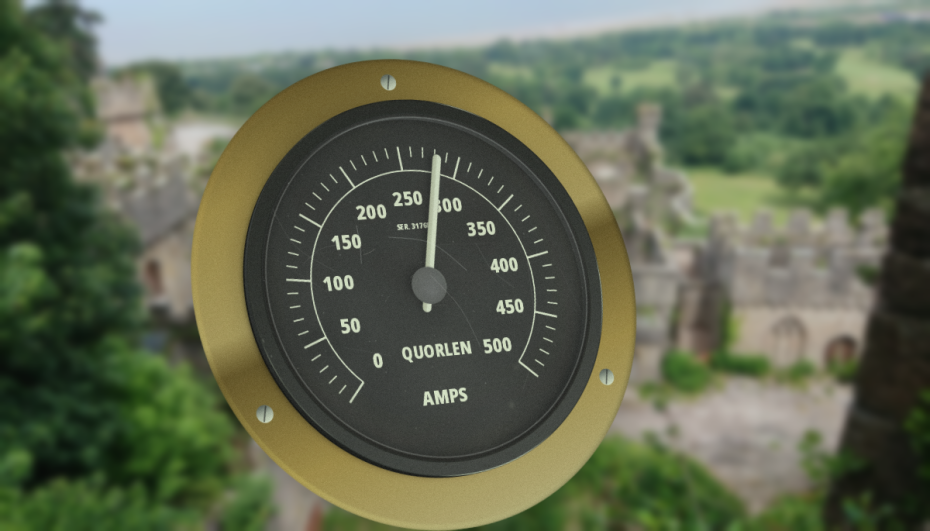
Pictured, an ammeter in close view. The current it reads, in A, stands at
280 A
